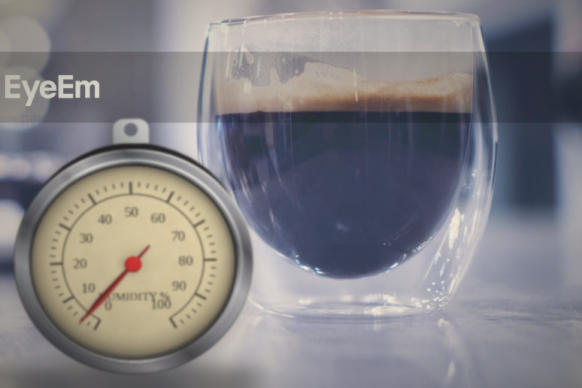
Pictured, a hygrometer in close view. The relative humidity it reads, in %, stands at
4 %
